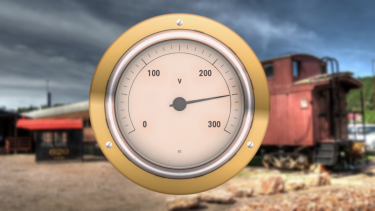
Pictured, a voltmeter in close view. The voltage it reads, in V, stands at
250 V
